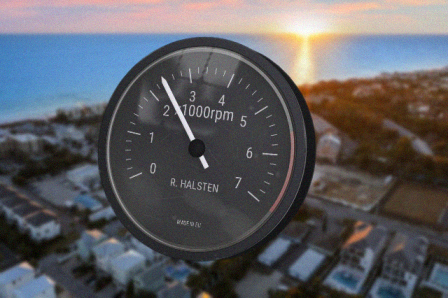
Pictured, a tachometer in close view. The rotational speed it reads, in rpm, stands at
2400 rpm
